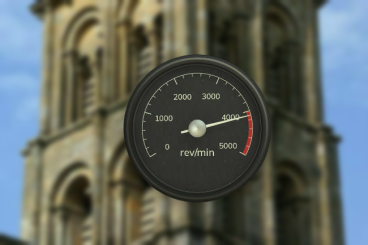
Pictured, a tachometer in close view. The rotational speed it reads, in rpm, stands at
4100 rpm
